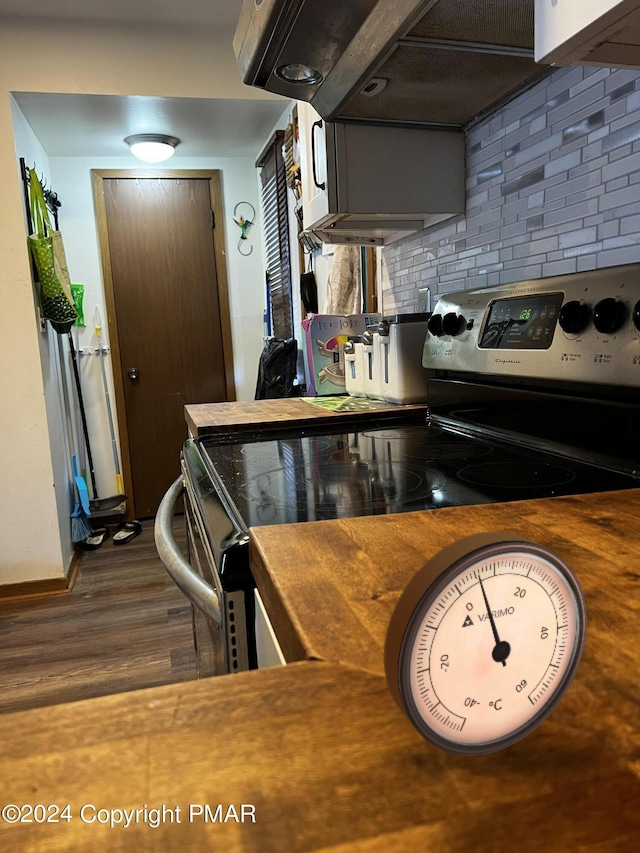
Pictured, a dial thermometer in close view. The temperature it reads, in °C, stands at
5 °C
